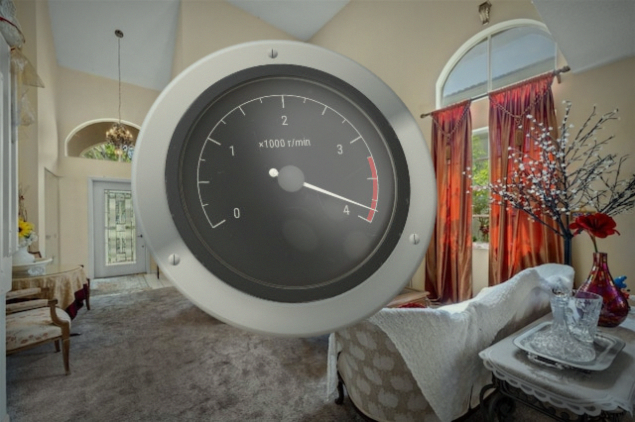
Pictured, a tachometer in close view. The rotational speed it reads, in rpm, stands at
3875 rpm
